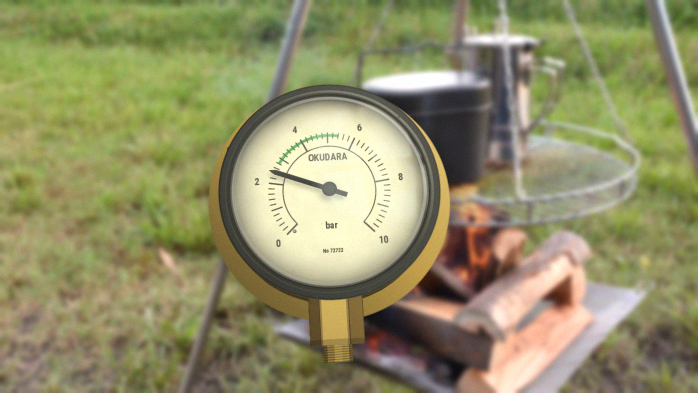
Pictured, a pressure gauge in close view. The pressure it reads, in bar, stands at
2.4 bar
